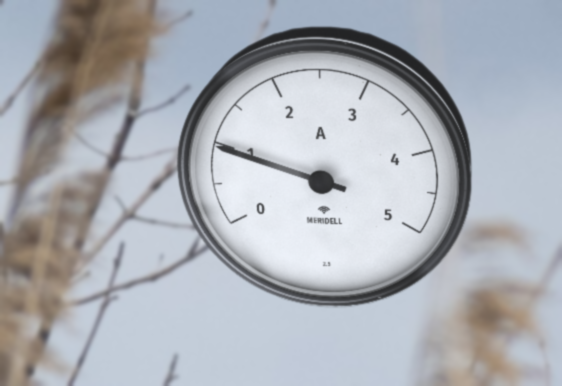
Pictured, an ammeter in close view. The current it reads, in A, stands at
1 A
